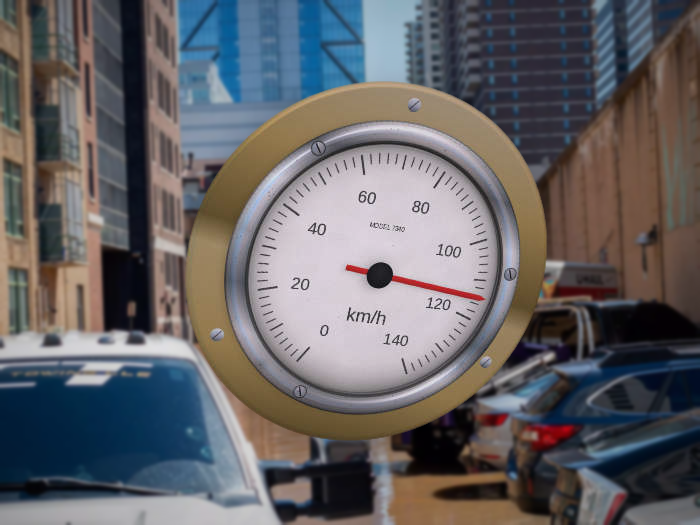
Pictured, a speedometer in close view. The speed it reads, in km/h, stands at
114 km/h
